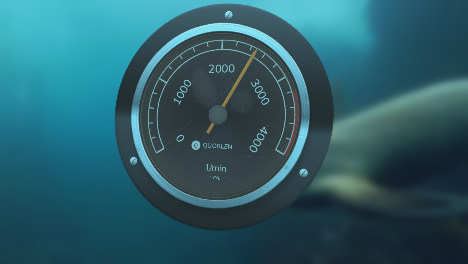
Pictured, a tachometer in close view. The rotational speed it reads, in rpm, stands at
2500 rpm
